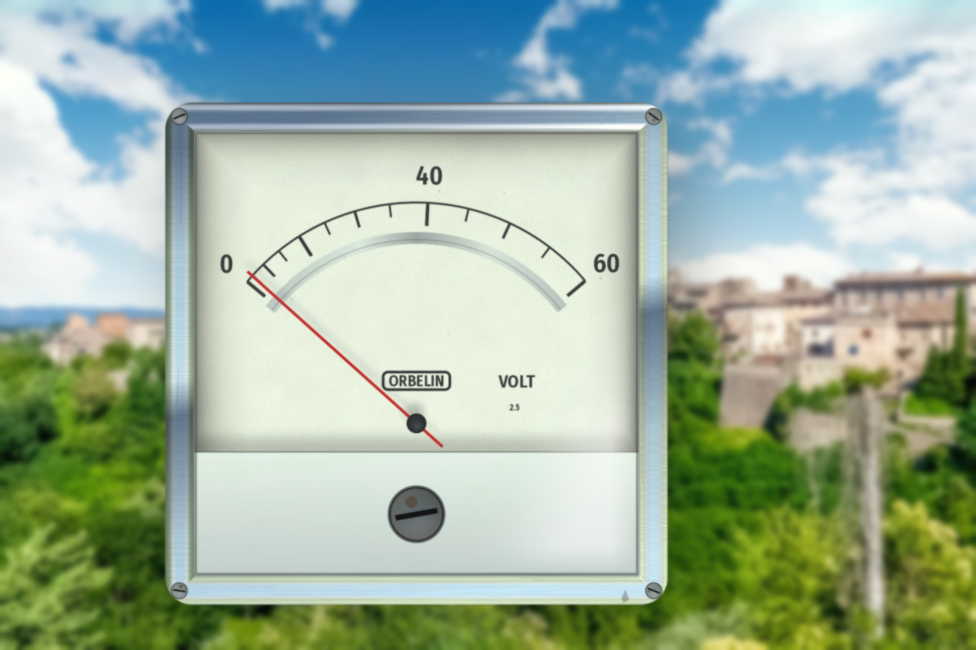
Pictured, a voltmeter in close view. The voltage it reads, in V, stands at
5 V
